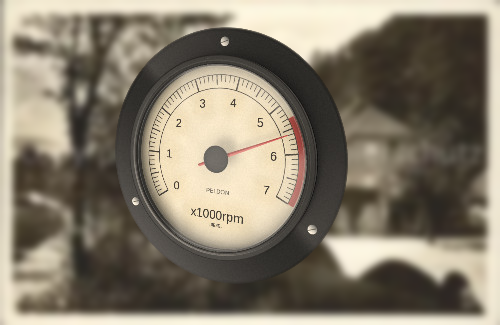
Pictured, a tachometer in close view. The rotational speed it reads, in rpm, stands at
5600 rpm
